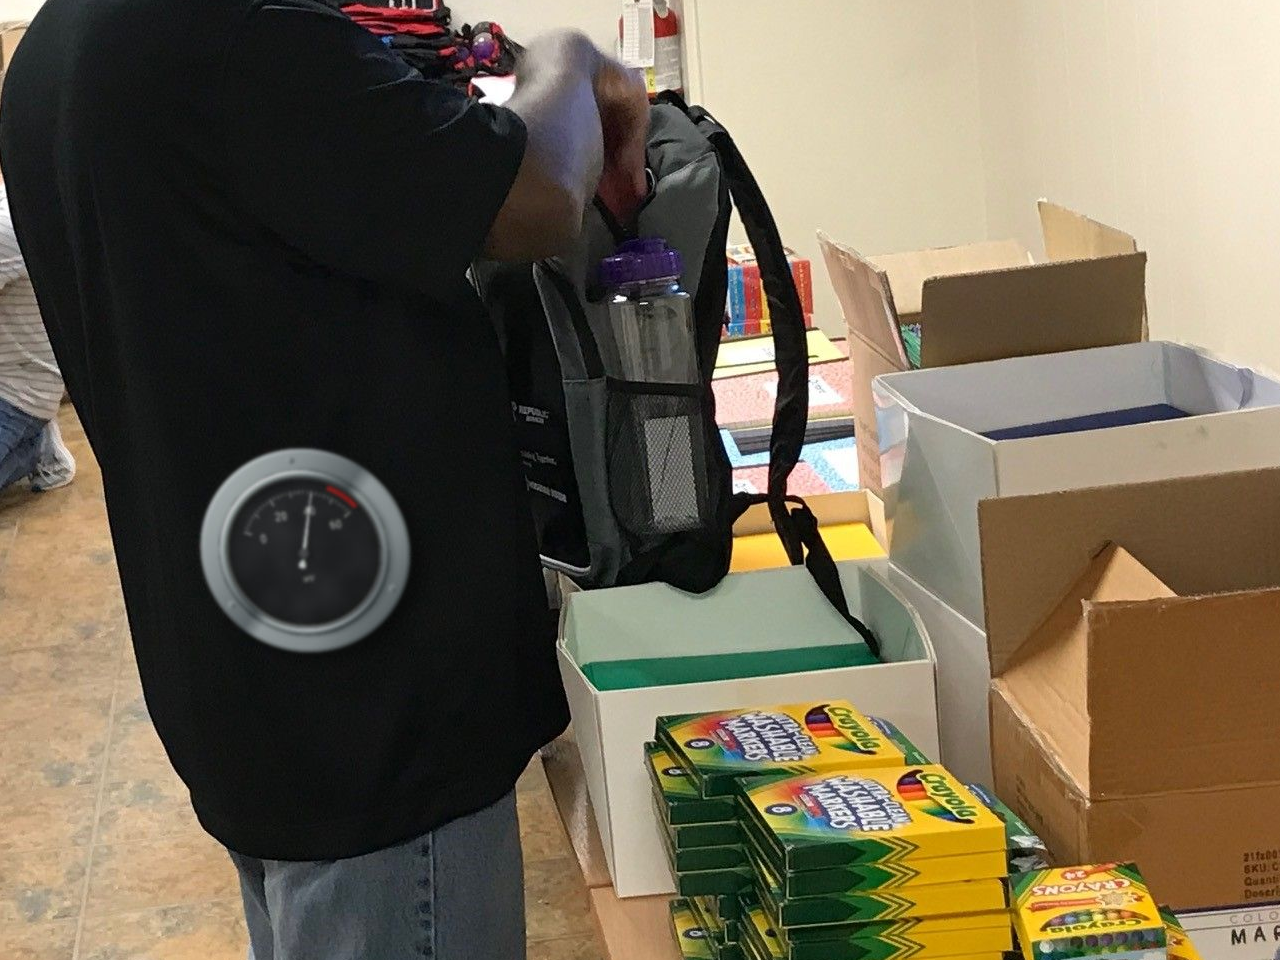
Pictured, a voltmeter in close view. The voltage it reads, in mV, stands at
40 mV
